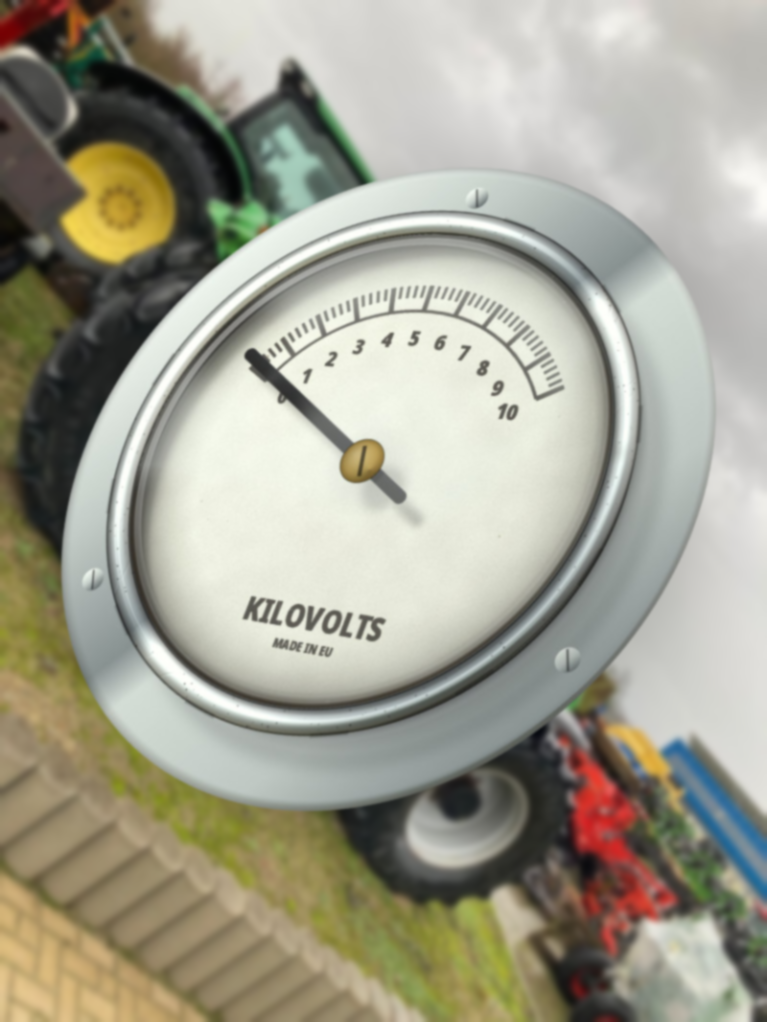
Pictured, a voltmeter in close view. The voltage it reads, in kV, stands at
0.2 kV
